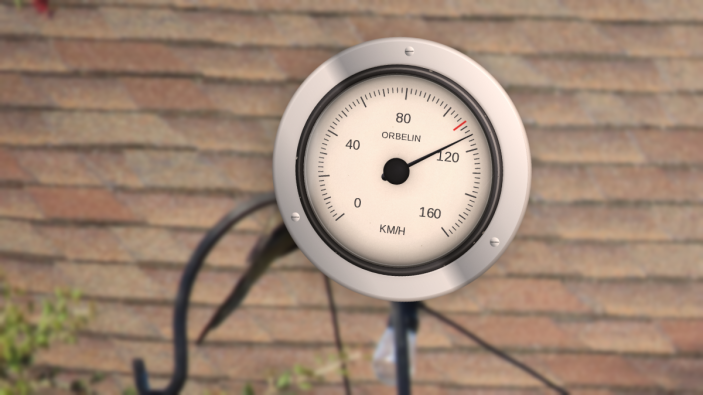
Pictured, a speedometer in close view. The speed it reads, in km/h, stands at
114 km/h
